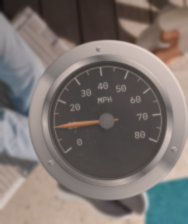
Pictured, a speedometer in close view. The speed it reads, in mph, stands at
10 mph
